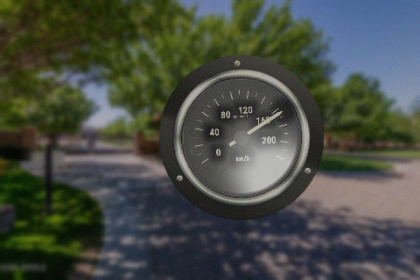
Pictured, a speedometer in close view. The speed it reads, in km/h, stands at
165 km/h
